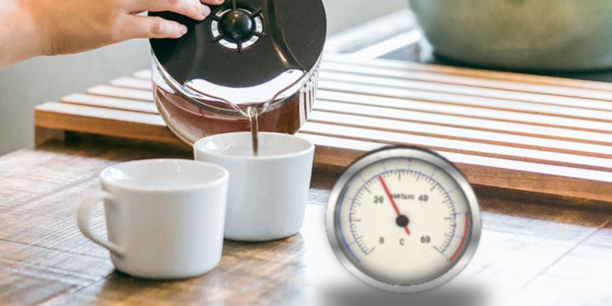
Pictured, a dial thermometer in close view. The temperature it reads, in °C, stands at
25 °C
